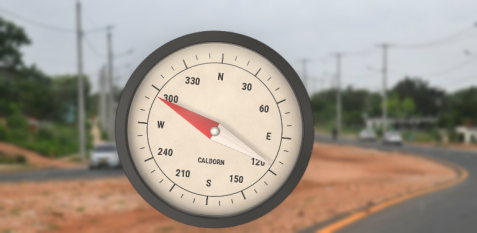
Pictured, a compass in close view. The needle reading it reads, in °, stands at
295 °
